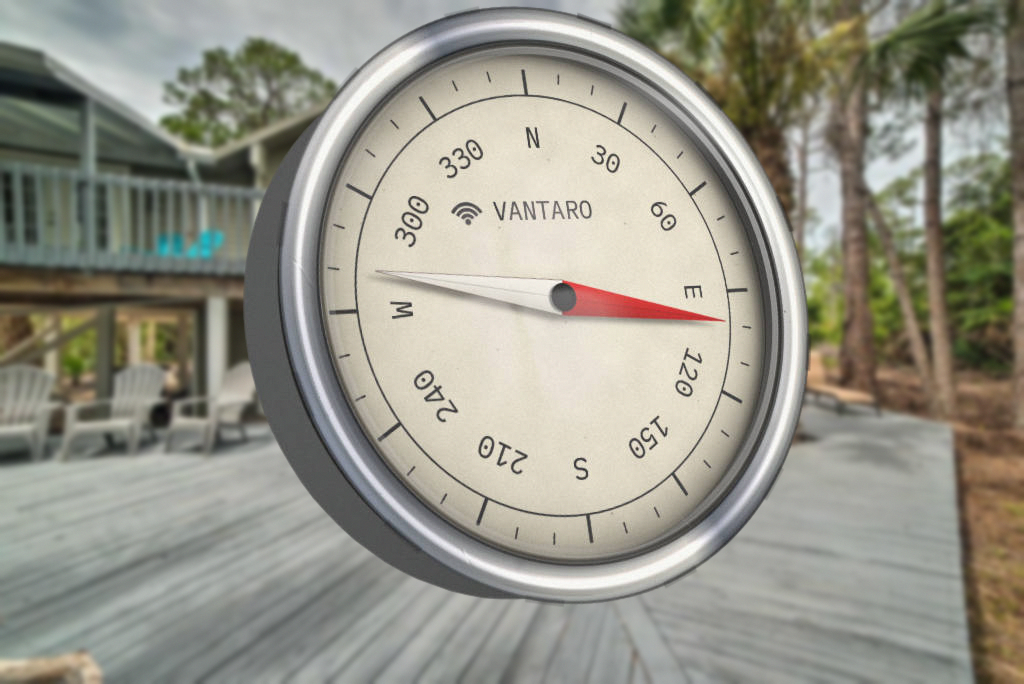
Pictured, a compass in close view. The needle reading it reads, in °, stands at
100 °
